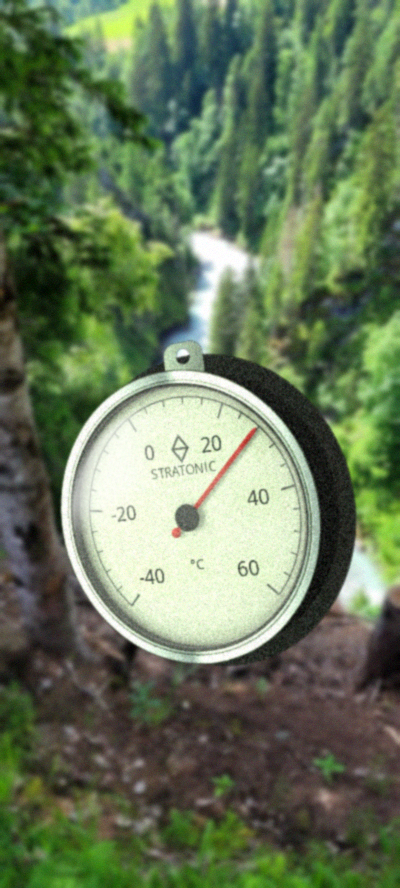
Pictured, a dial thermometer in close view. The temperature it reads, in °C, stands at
28 °C
